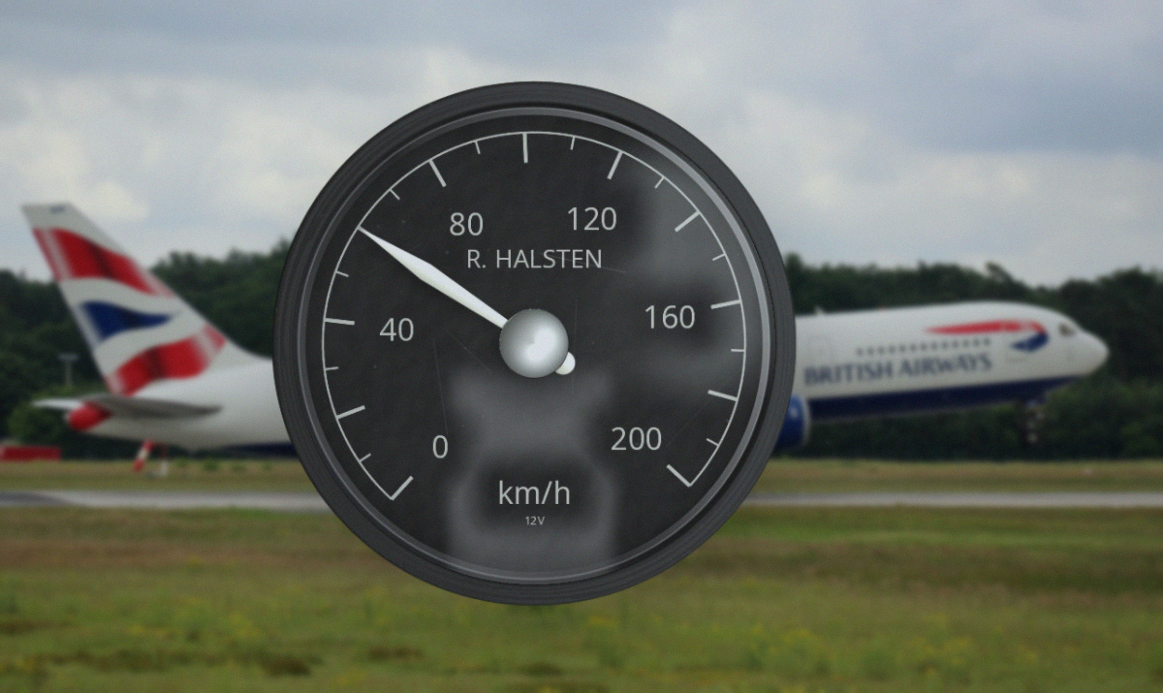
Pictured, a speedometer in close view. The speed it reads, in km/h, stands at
60 km/h
